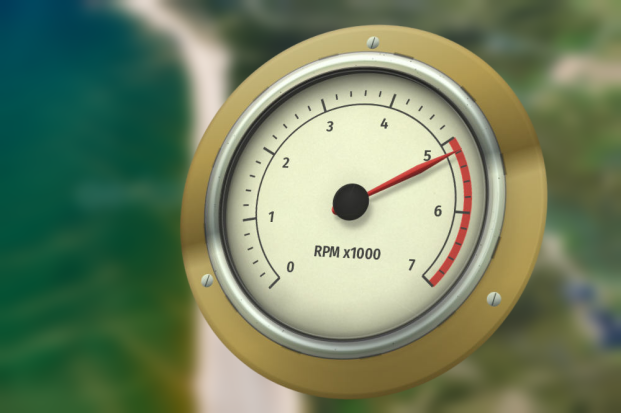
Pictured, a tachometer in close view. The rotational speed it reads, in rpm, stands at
5200 rpm
